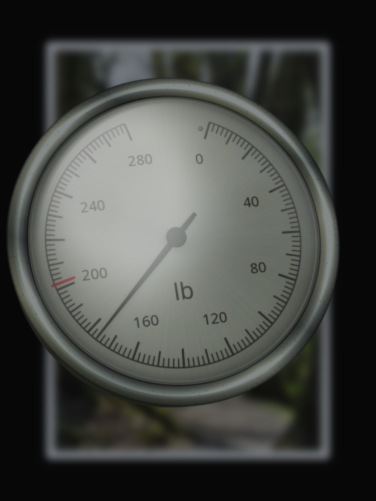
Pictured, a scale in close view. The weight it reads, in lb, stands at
176 lb
